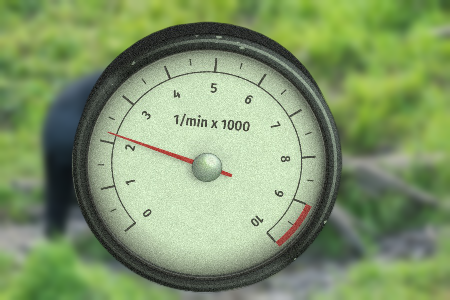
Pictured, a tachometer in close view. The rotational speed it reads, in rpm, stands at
2250 rpm
